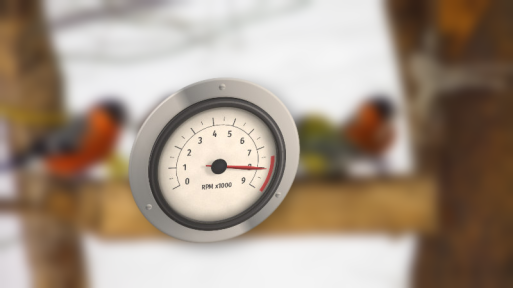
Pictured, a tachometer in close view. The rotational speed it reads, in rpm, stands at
8000 rpm
